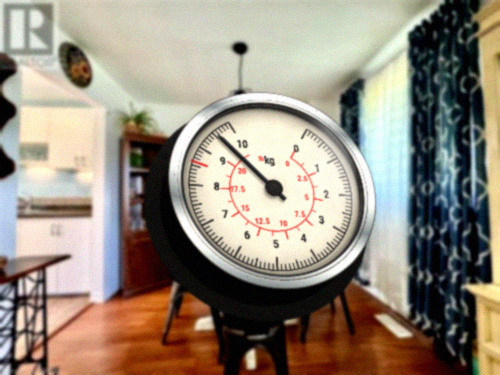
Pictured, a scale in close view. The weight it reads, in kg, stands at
9.5 kg
